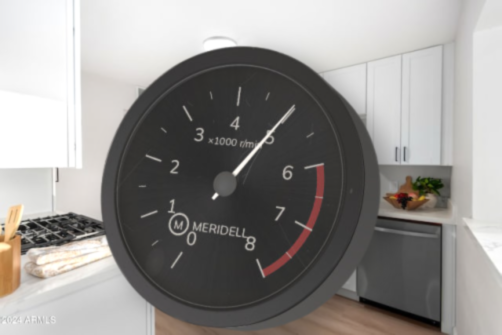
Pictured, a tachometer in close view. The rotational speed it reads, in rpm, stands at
5000 rpm
